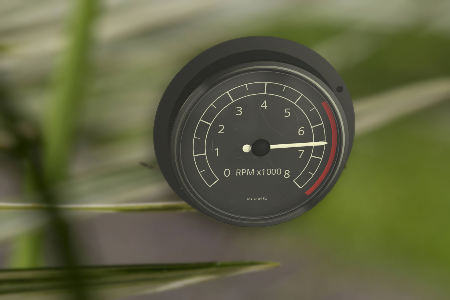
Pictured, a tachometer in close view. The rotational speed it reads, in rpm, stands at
6500 rpm
